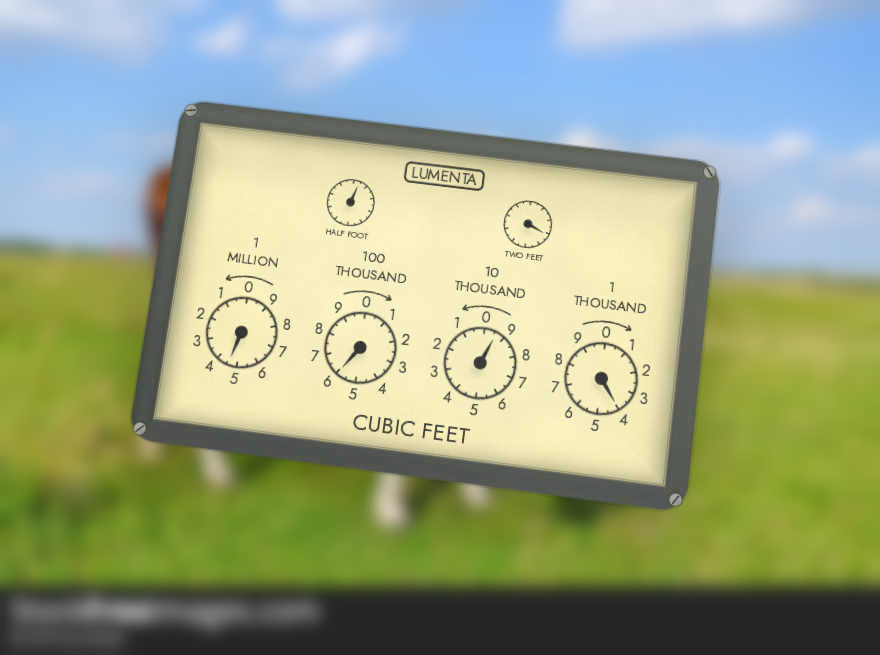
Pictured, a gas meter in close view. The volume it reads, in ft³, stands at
459400 ft³
